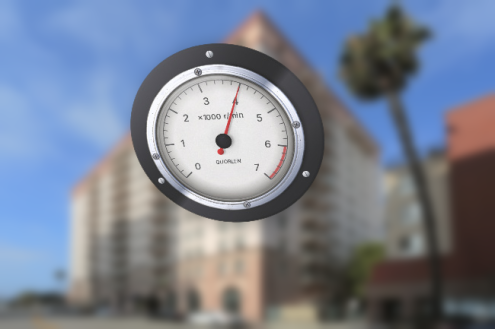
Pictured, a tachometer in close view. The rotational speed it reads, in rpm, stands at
4000 rpm
